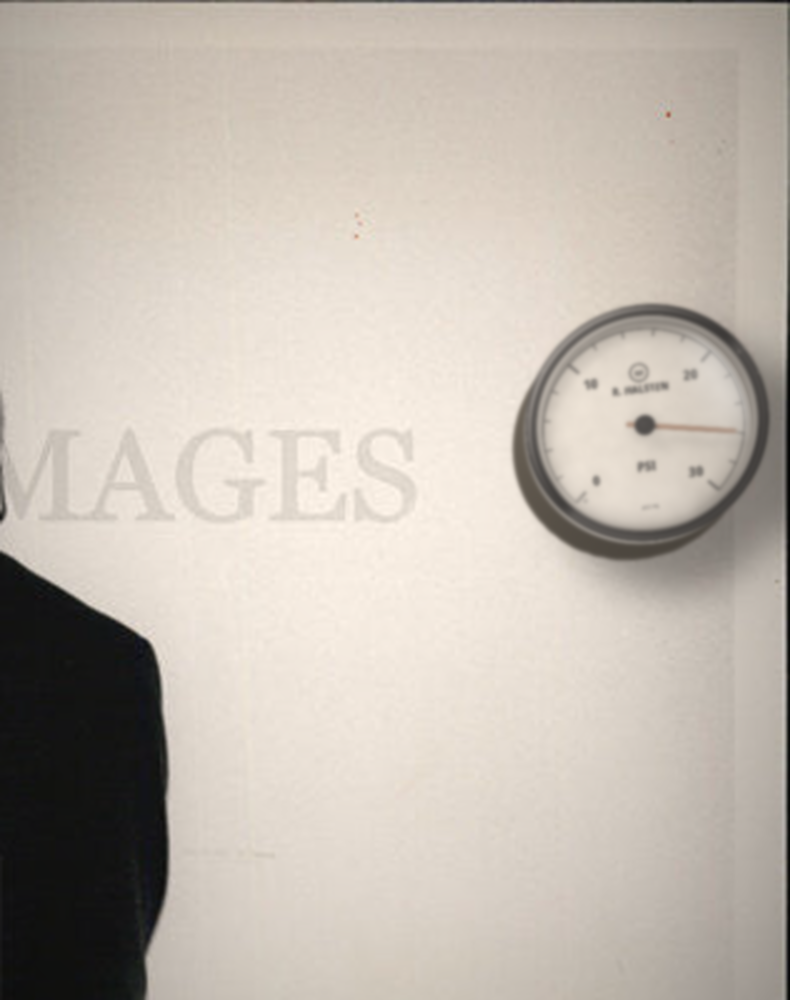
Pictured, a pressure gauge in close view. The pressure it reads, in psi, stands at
26 psi
